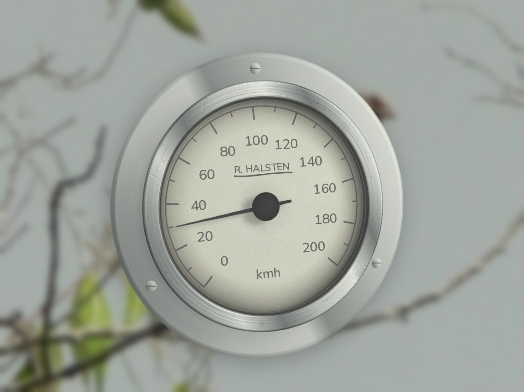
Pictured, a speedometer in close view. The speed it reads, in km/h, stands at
30 km/h
